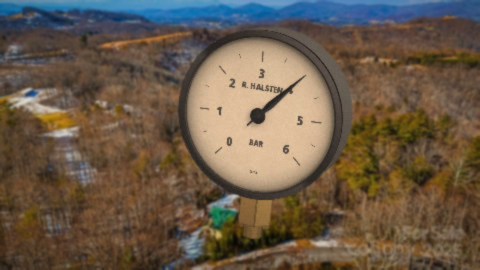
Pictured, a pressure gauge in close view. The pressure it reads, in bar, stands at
4 bar
